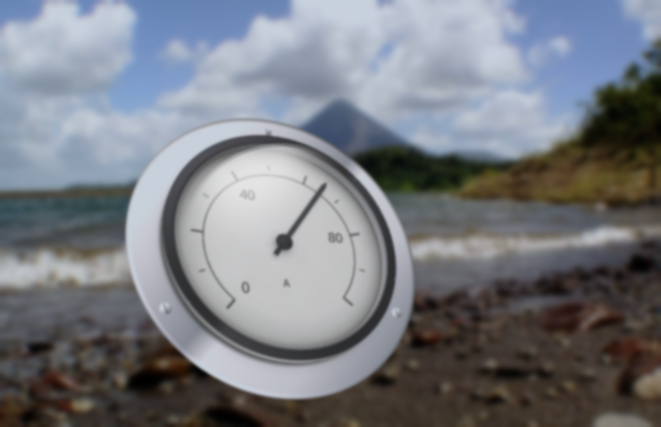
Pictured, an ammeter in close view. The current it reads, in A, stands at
65 A
